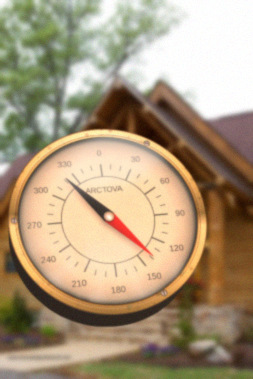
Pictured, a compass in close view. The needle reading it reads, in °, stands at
140 °
